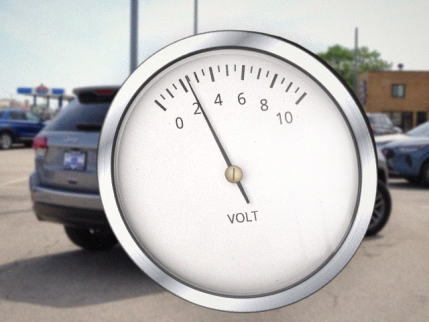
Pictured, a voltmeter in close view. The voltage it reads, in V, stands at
2.5 V
